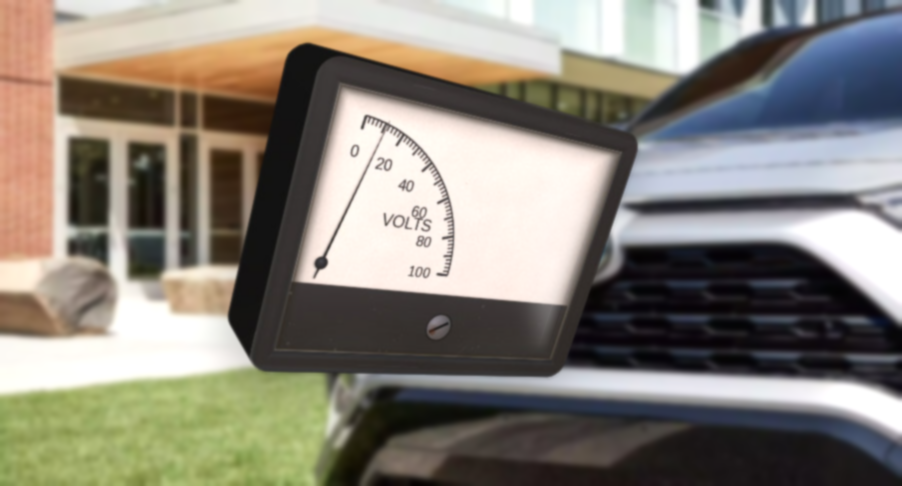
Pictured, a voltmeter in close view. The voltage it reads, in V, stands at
10 V
